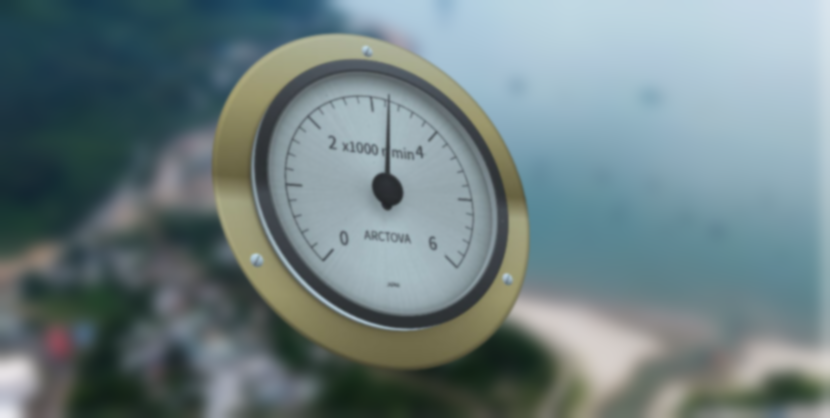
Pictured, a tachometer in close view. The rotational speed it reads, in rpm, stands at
3200 rpm
